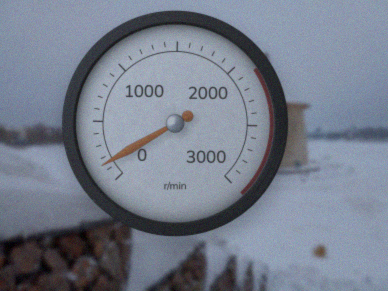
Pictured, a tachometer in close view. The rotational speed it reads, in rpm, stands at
150 rpm
